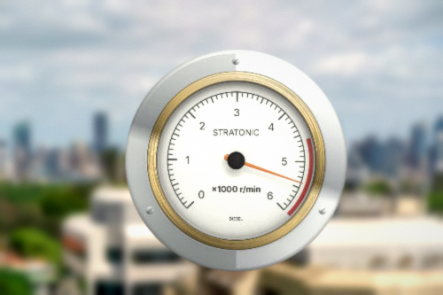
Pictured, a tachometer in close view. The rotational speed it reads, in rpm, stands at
5400 rpm
